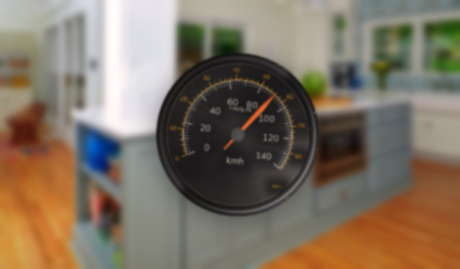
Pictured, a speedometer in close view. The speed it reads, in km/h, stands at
90 km/h
